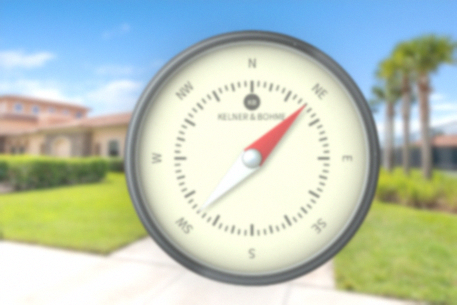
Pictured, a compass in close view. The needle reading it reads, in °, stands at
45 °
